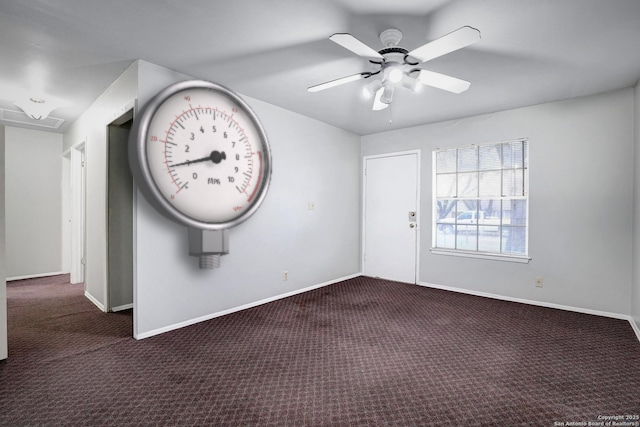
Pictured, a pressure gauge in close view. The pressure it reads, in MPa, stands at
1 MPa
